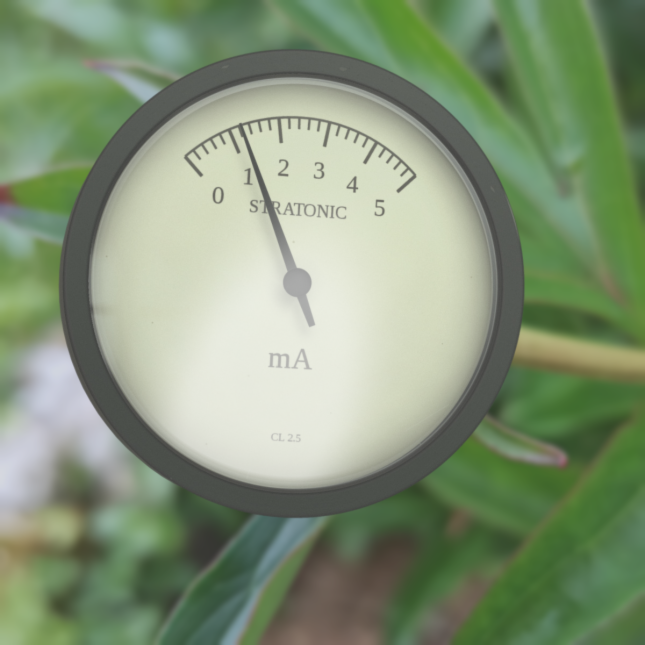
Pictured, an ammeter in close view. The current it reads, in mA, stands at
1.2 mA
